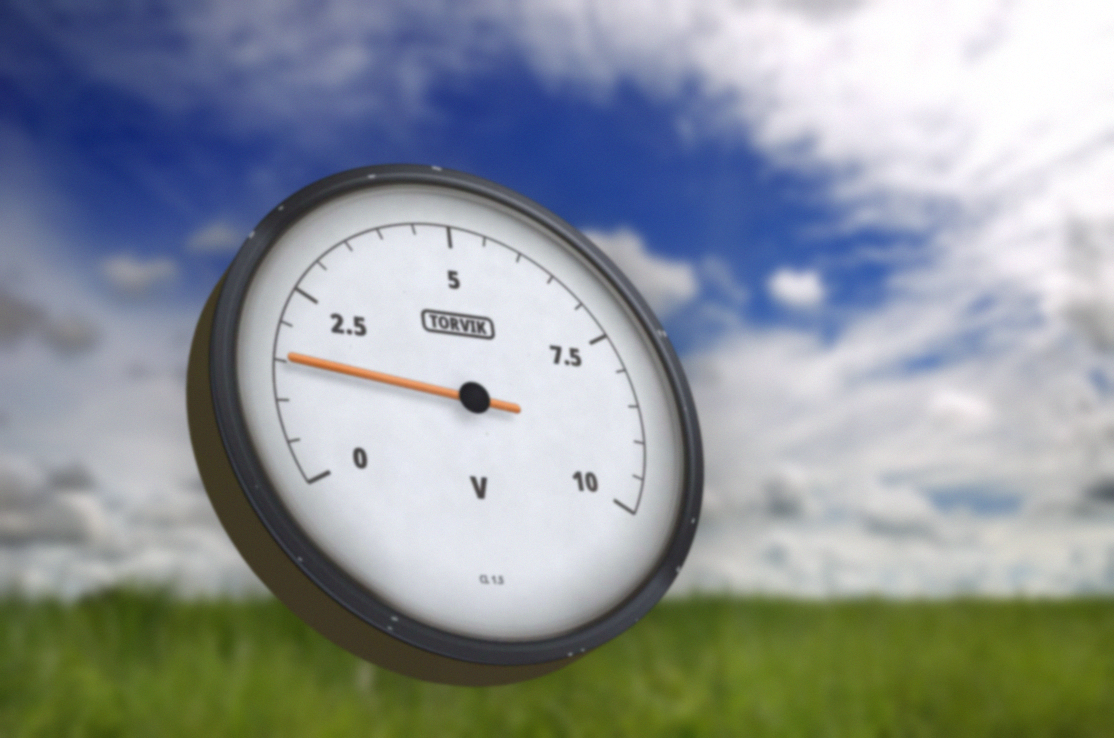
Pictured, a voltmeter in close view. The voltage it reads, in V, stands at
1.5 V
